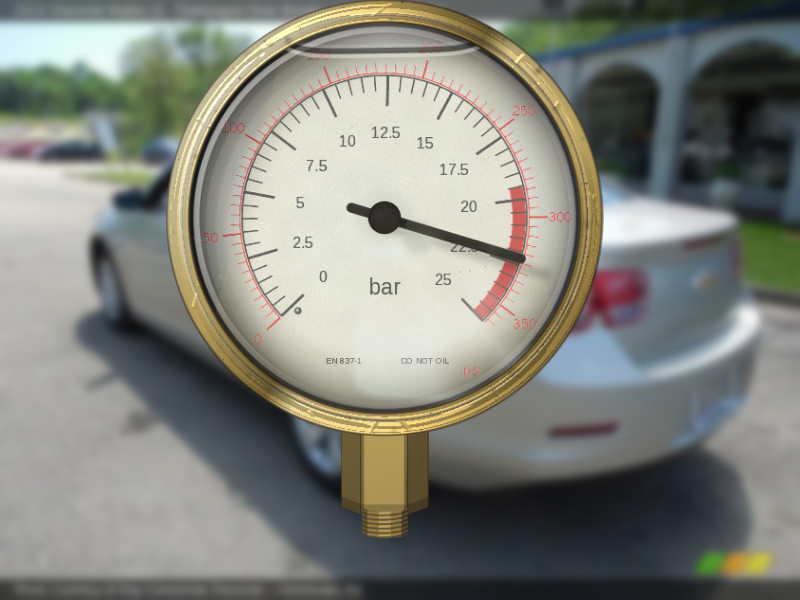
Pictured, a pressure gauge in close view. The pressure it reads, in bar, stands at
22.25 bar
